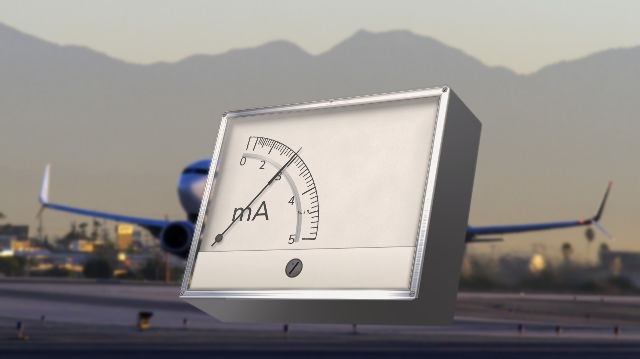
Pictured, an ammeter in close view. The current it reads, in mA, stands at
3 mA
